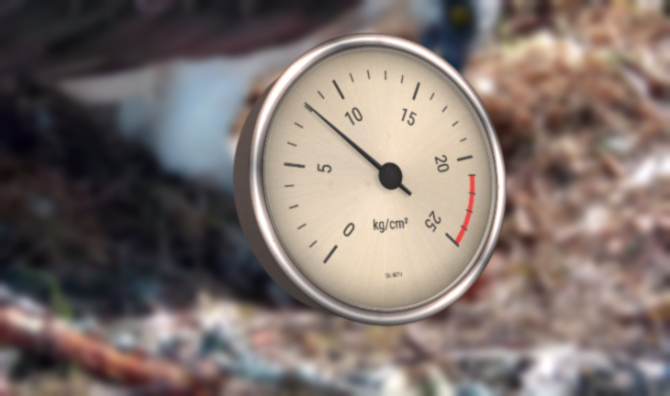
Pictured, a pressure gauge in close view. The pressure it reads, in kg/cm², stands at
8 kg/cm²
